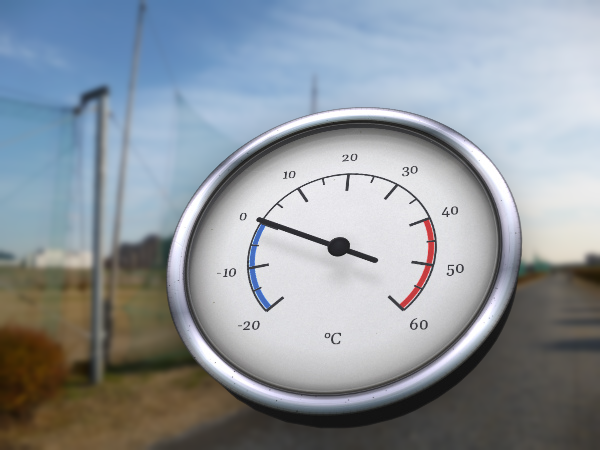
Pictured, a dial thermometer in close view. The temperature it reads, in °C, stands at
0 °C
